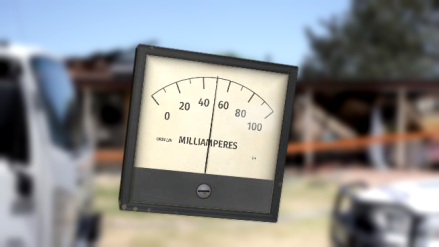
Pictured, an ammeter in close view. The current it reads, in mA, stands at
50 mA
